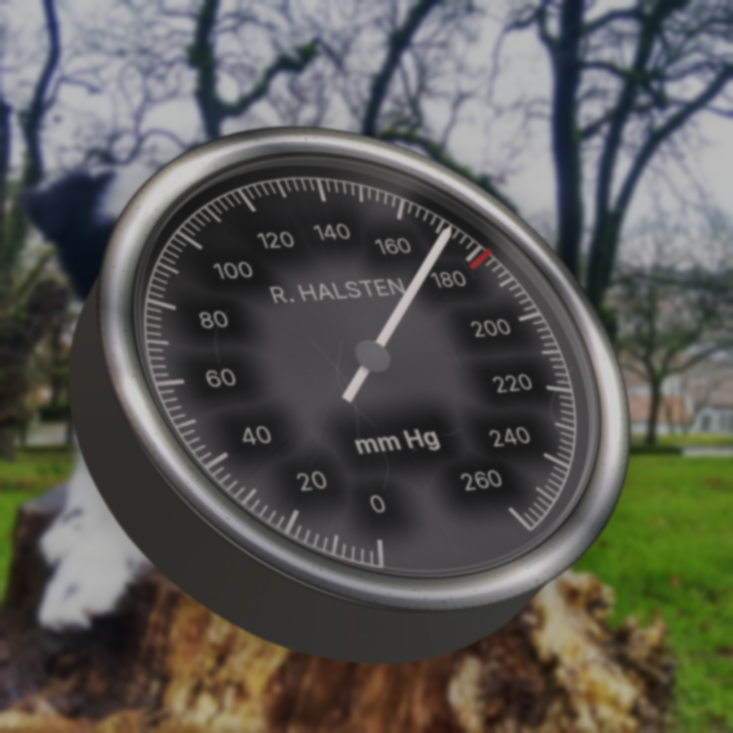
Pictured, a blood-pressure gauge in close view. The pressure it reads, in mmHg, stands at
172 mmHg
